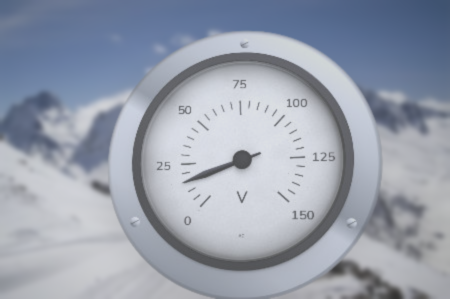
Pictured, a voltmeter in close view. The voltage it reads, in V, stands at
15 V
